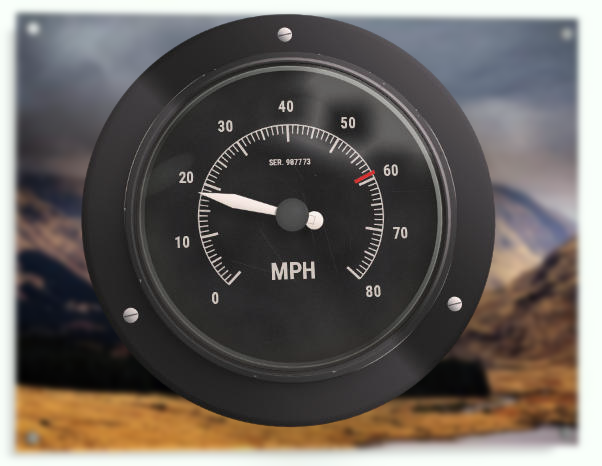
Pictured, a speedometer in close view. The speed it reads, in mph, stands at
18 mph
